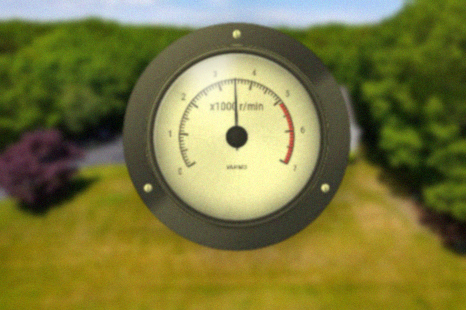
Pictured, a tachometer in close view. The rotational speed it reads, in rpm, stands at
3500 rpm
